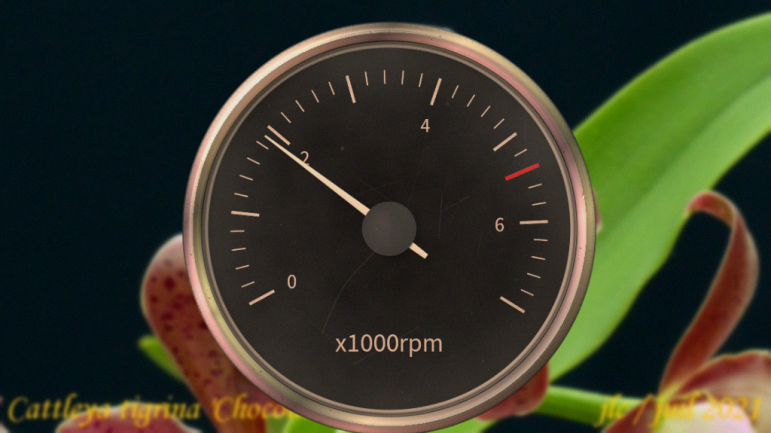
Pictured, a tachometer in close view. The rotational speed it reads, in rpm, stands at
1900 rpm
